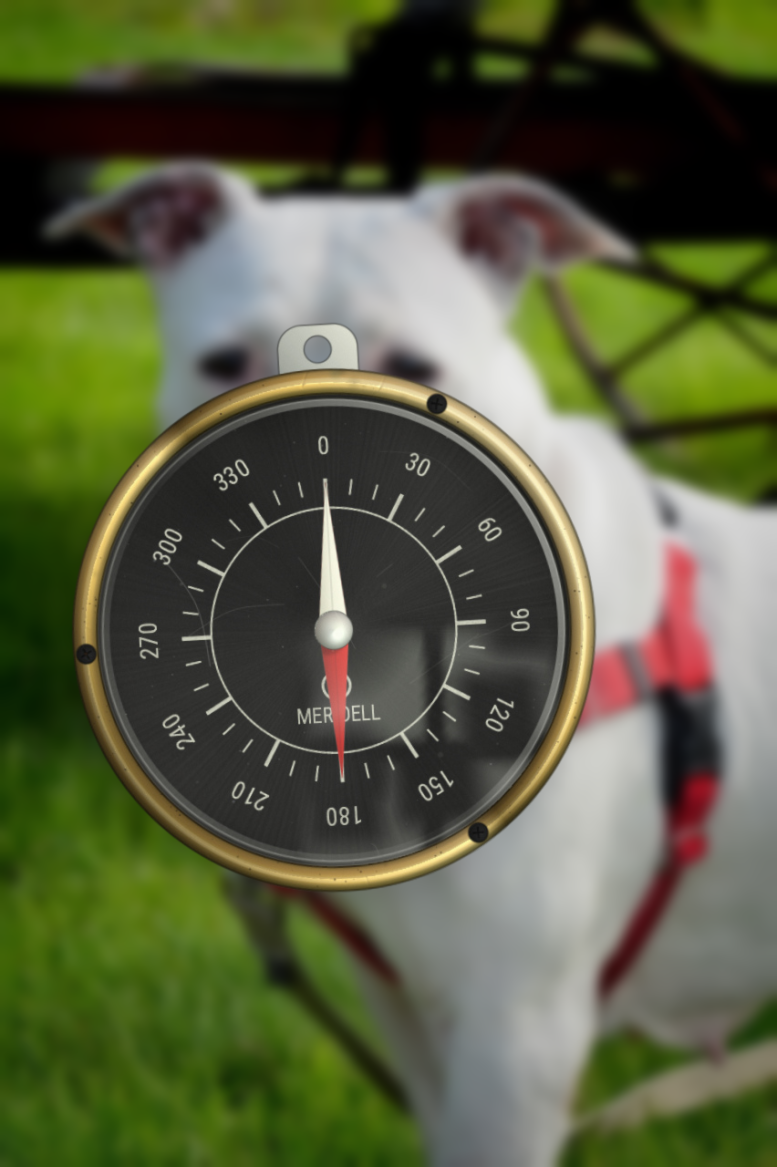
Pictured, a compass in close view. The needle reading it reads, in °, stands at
180 °
